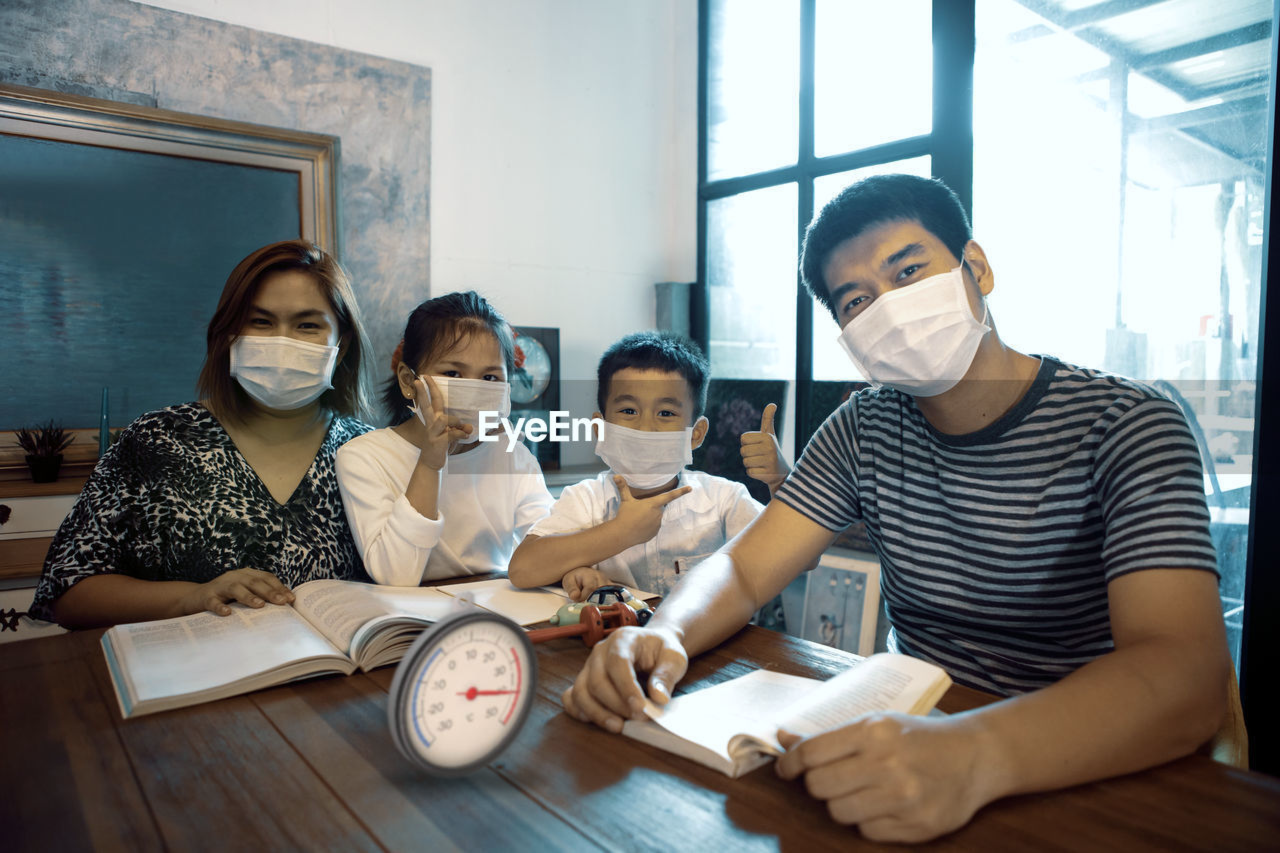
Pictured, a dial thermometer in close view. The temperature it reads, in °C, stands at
40 °C
